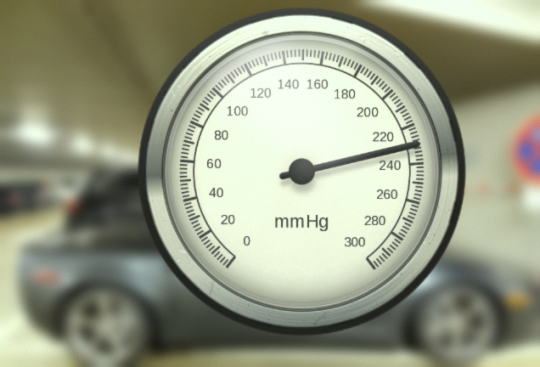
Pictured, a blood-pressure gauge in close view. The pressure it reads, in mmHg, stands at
230 mmHg
